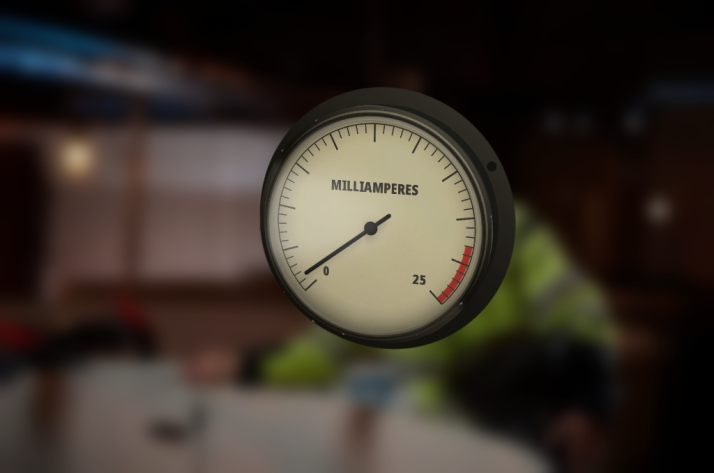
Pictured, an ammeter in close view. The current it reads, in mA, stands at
0.75 mA
